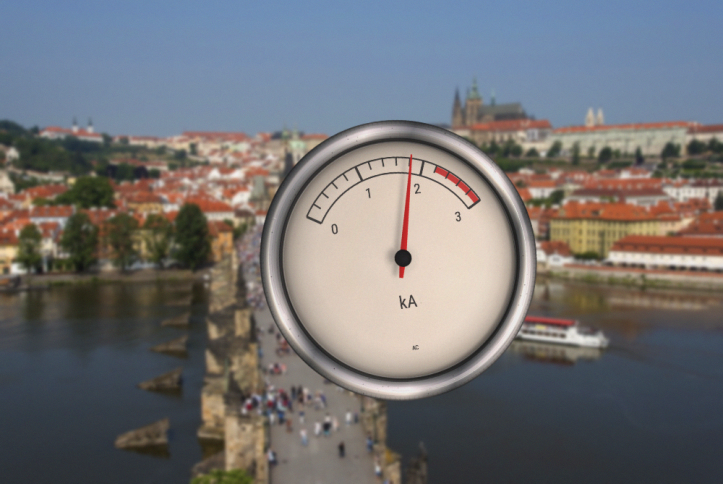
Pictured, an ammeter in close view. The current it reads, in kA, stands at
1.8 kA
